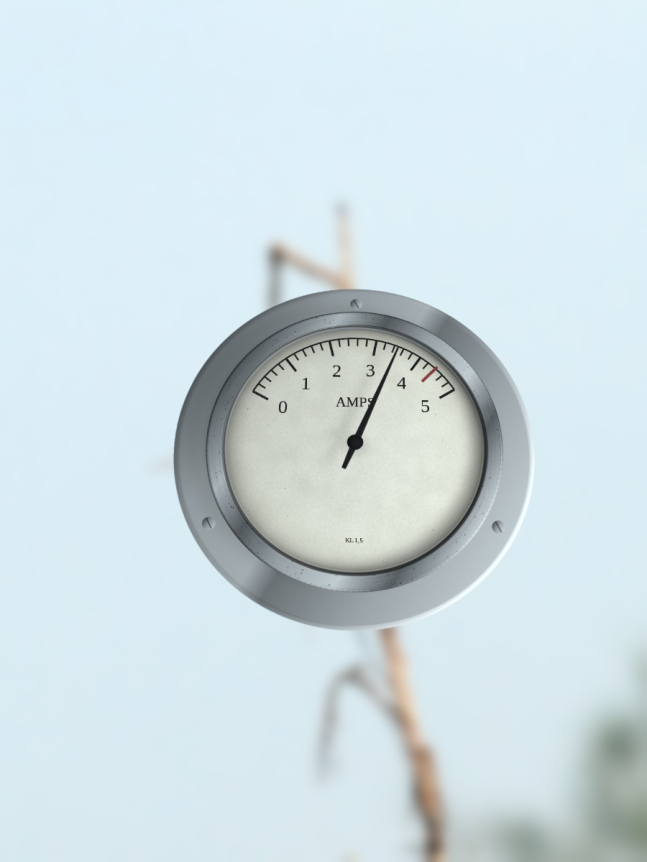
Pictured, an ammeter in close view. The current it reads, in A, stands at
3.5 A
